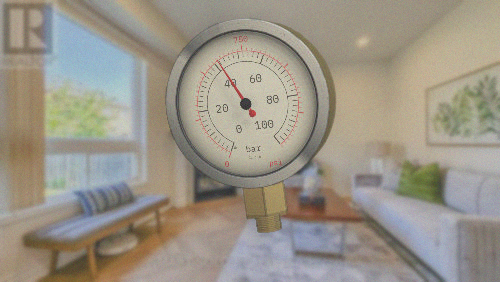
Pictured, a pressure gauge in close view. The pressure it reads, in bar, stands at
42 bar
